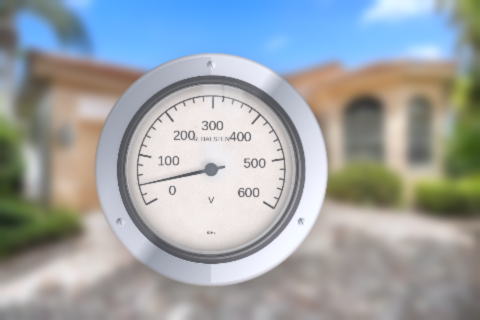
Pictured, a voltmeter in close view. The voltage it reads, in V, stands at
40 V
